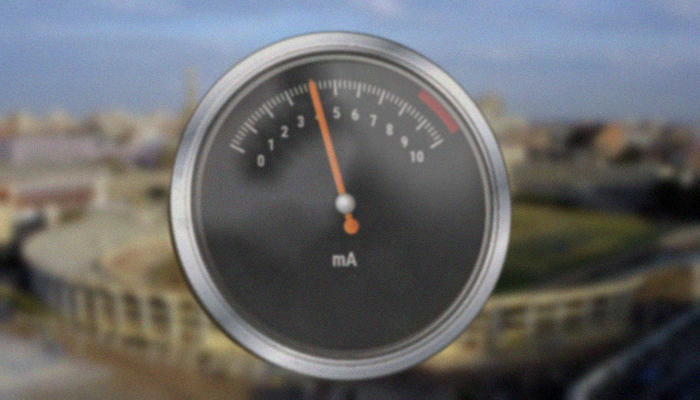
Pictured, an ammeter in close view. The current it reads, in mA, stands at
4 mA
